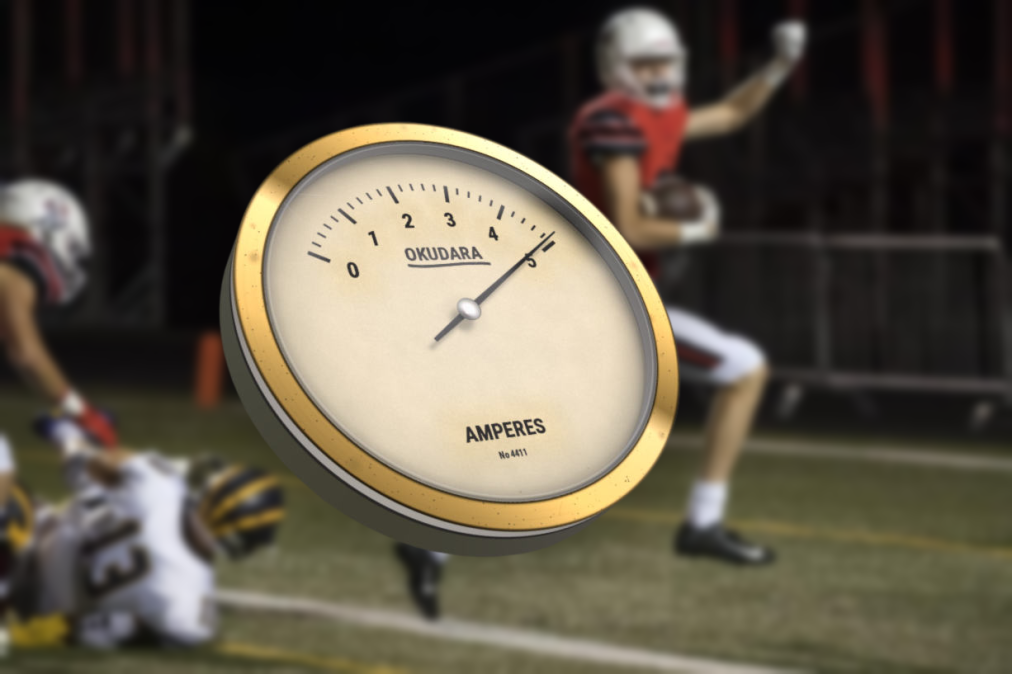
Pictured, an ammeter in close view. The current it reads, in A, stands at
4.9 A
